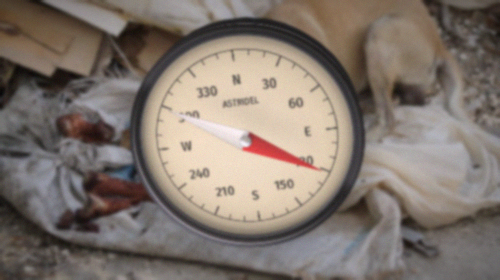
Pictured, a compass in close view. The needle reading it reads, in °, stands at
120 °
